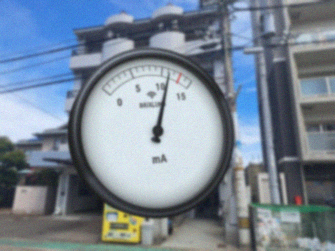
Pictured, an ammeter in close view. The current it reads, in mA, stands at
11 mA
